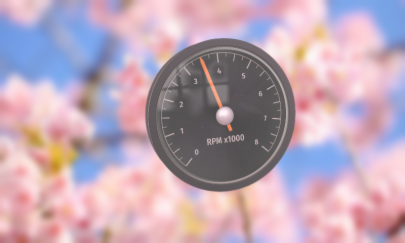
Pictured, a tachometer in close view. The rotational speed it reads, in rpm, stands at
3500 rpm
